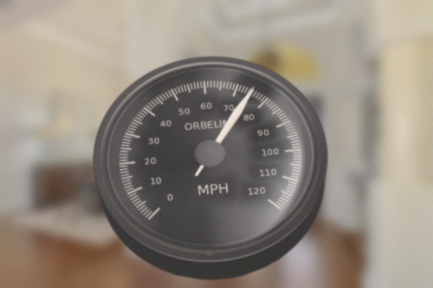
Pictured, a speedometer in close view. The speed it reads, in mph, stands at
75 mph
